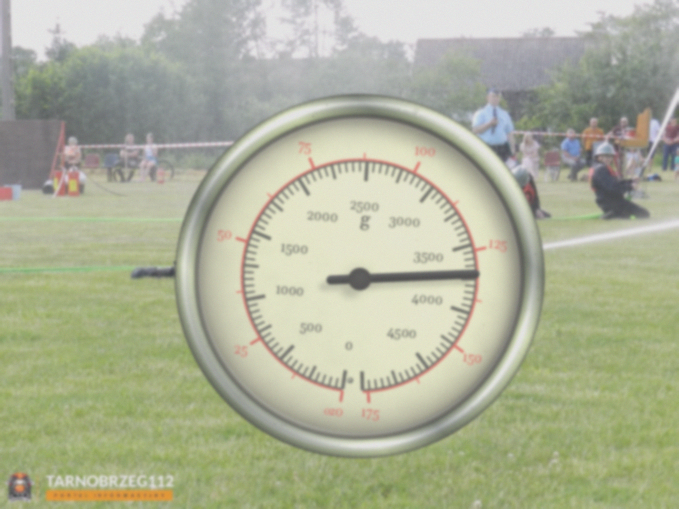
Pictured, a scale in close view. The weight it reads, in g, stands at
3700 g
